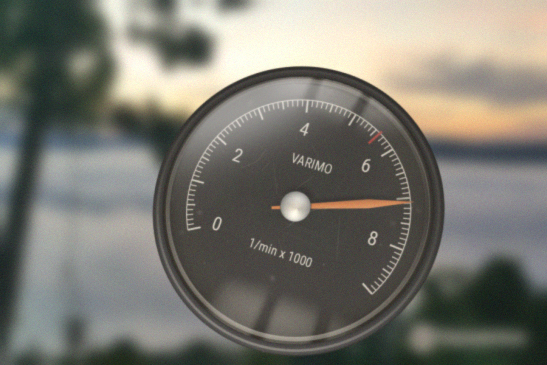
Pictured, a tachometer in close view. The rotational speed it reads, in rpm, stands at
7100 rpm
